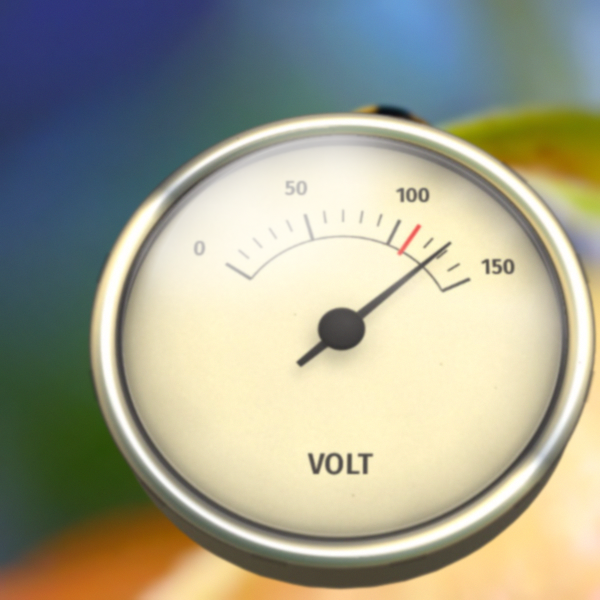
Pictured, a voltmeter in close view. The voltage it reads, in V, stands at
130 V
